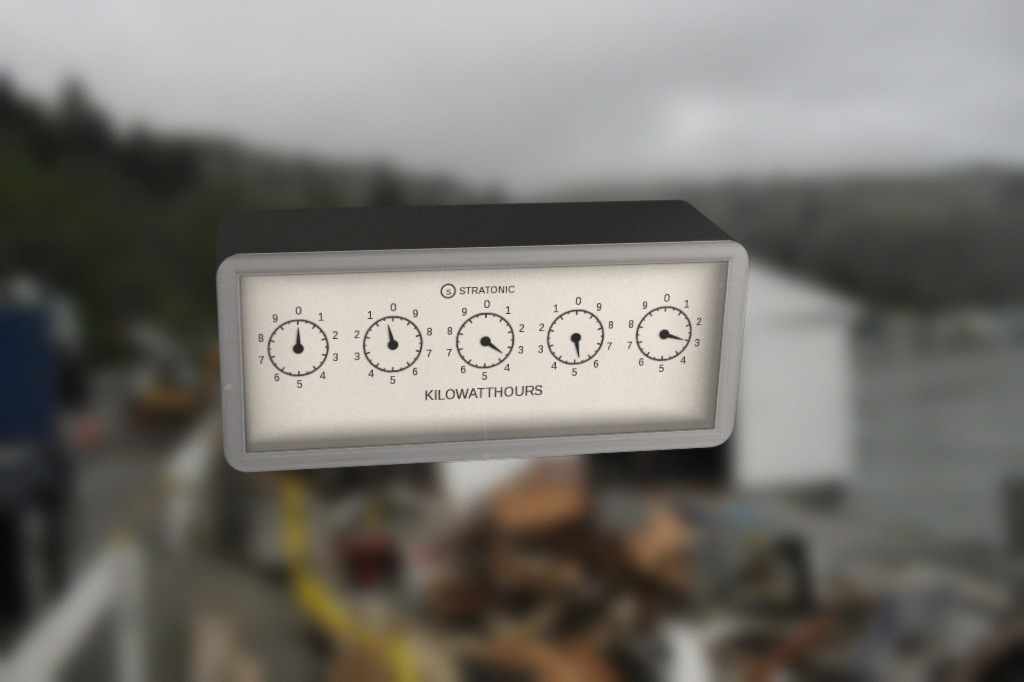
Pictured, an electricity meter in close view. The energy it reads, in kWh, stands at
353 kWh
